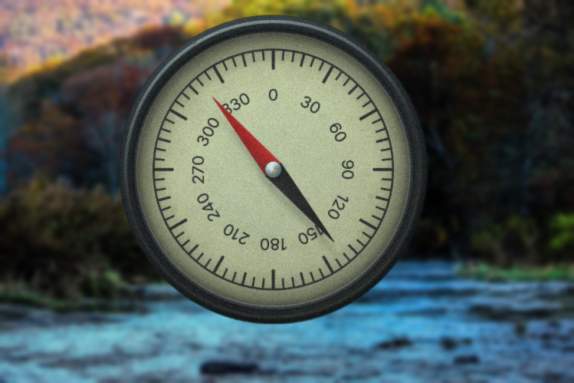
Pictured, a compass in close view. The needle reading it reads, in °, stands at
320 °
